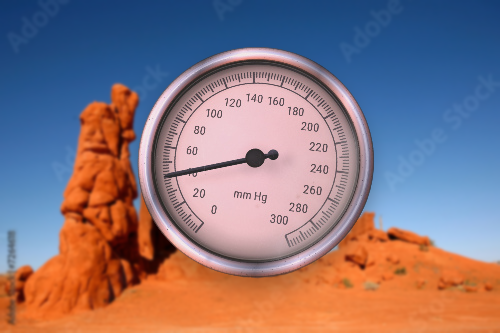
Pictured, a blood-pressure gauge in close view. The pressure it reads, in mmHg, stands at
40 mmHg
